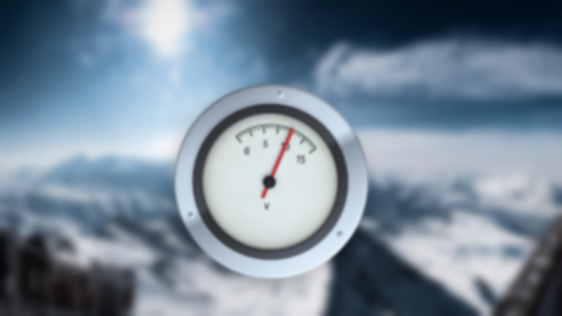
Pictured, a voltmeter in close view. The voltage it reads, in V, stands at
10 V
